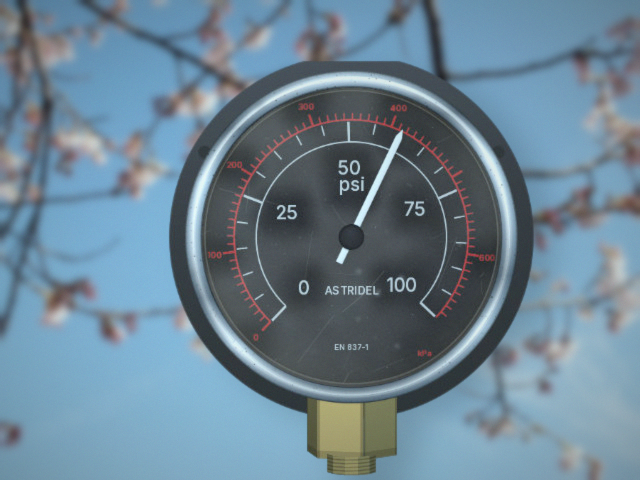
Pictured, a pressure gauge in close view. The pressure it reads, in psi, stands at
60 psi
